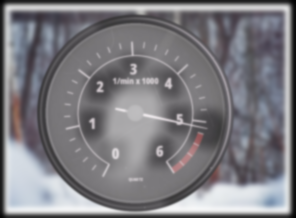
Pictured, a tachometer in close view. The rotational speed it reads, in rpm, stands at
5100 rpm
